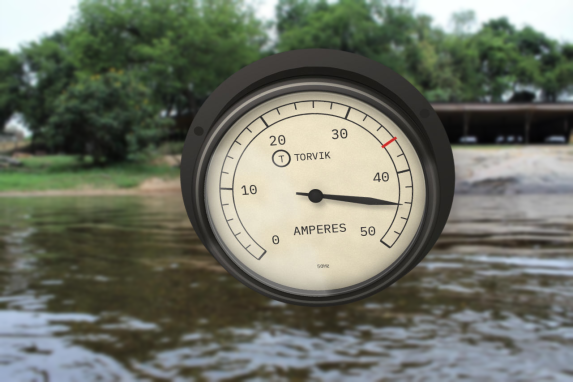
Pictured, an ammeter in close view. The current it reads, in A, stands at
44 A
